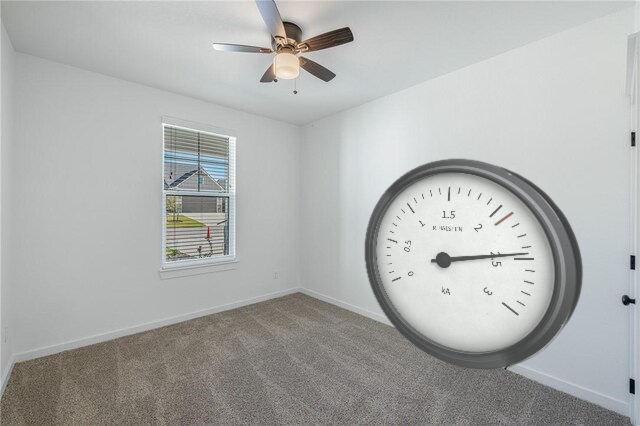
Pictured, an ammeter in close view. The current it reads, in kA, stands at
2.45 kA
